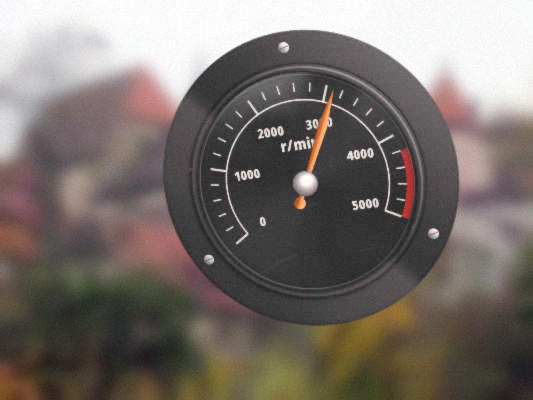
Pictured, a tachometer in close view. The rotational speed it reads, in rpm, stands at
3100 rpm
